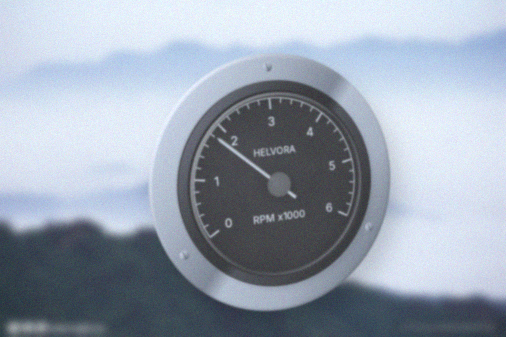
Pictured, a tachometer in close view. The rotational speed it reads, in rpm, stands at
1800 rpm
